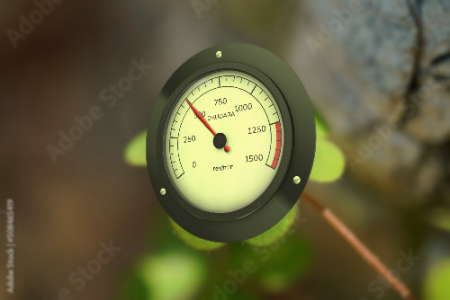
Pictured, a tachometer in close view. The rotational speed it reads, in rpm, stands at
500 rpm
